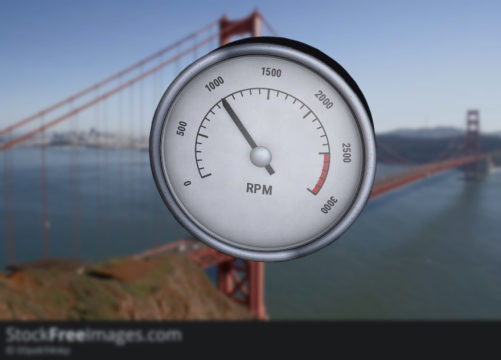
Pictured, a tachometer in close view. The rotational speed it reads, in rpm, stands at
1000 rpm
